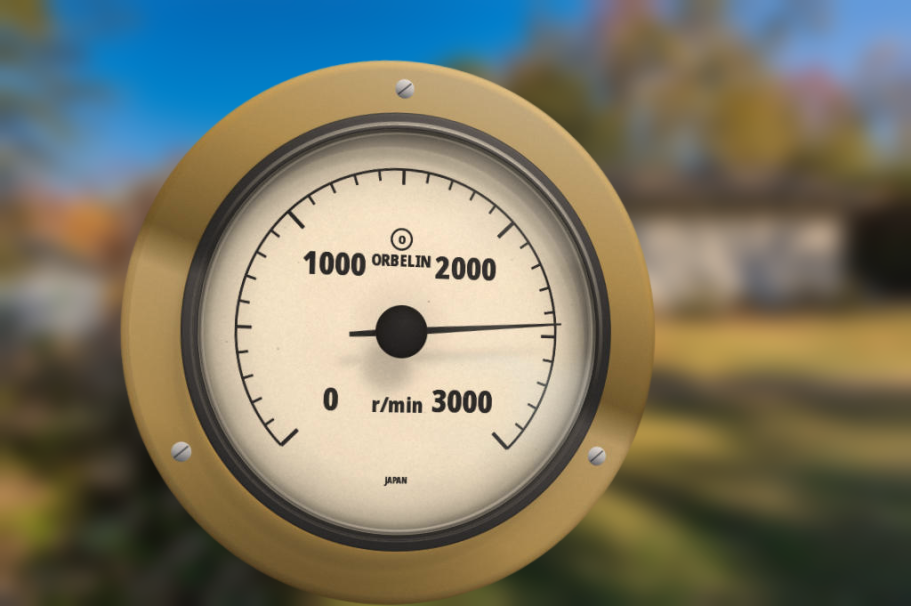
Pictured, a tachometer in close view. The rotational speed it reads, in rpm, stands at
2450 rpm
